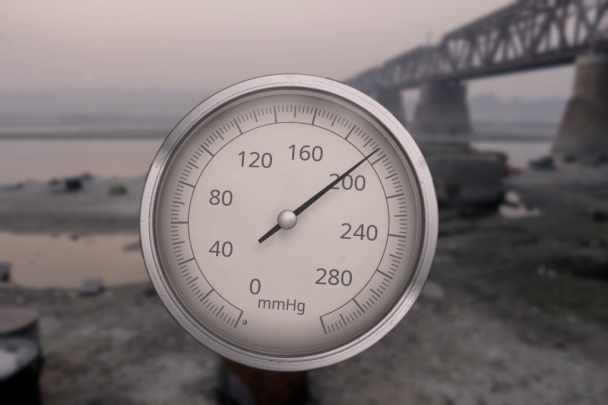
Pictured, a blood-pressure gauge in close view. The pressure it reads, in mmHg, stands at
196 mmHg
